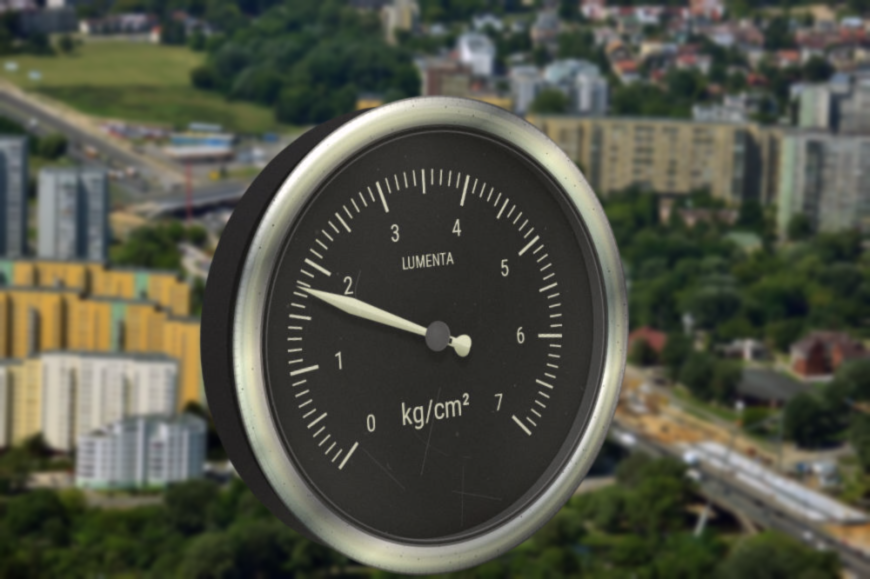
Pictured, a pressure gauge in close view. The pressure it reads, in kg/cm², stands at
1.75 kg/cm²
